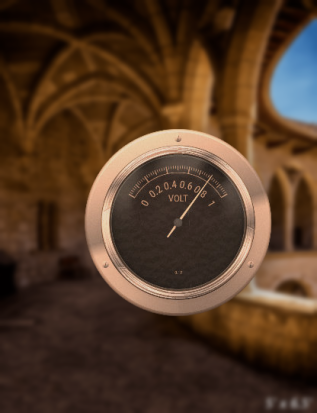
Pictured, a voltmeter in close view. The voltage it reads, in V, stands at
0.8 V
